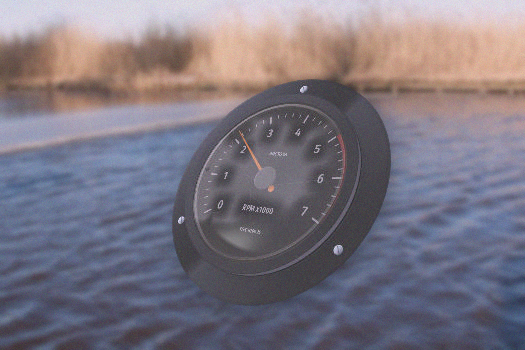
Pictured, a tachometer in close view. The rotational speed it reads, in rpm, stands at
2200 rpm
